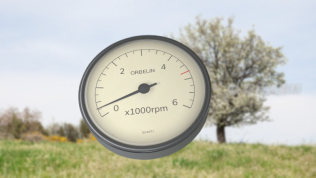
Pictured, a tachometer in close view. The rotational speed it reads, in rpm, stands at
250 rpm
